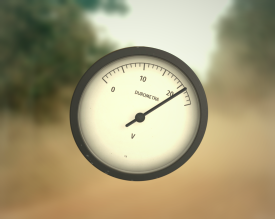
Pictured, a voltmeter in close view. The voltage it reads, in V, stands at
21 V
